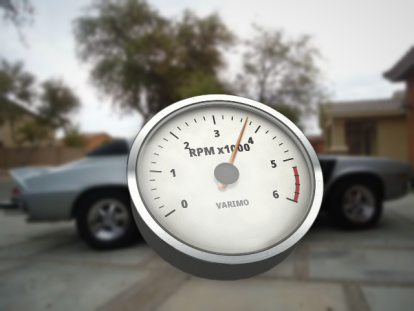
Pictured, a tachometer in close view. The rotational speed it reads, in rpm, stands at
3700 rpm
